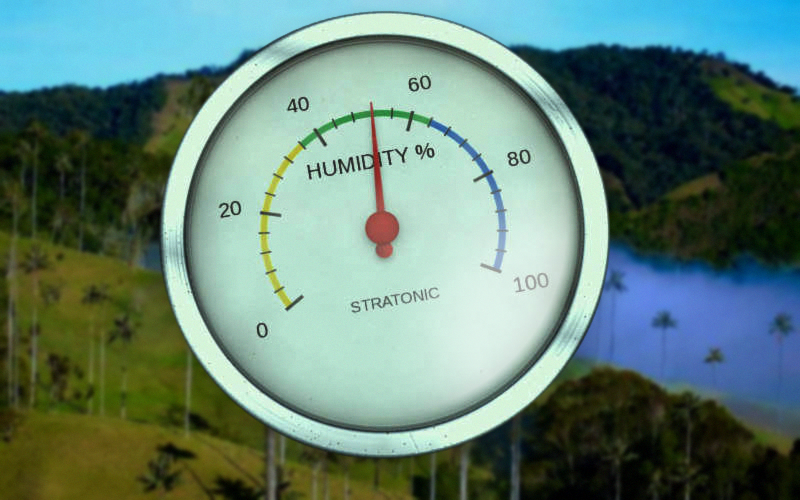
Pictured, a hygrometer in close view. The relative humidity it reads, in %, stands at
52 %
